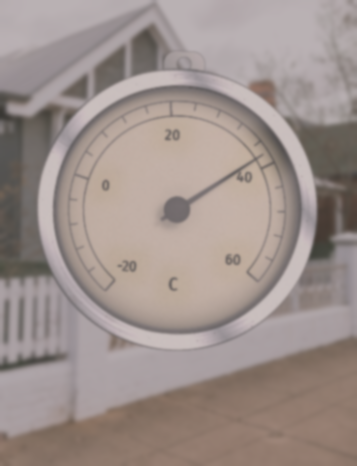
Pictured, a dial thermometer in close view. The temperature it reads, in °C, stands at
38 °C
